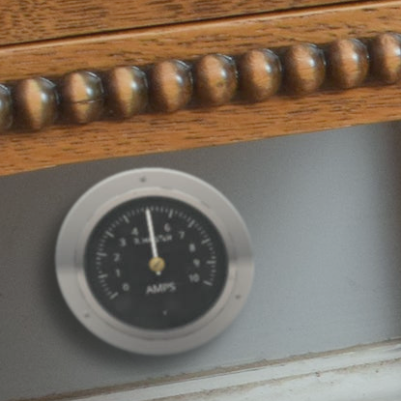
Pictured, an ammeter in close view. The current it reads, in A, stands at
5 A
